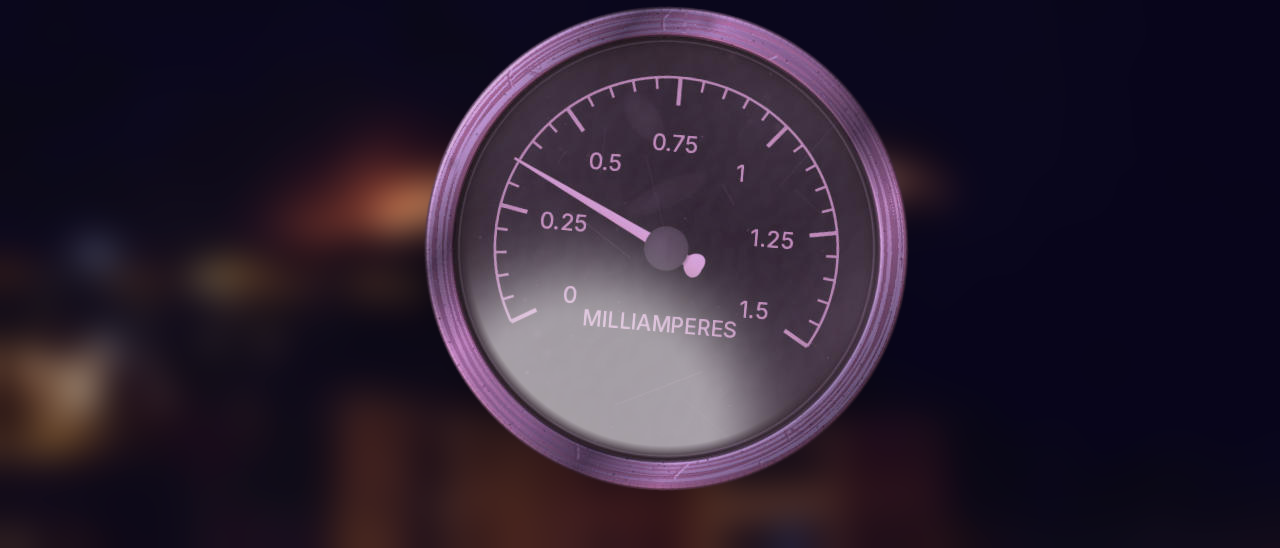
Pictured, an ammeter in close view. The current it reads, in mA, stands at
0.35 mA
